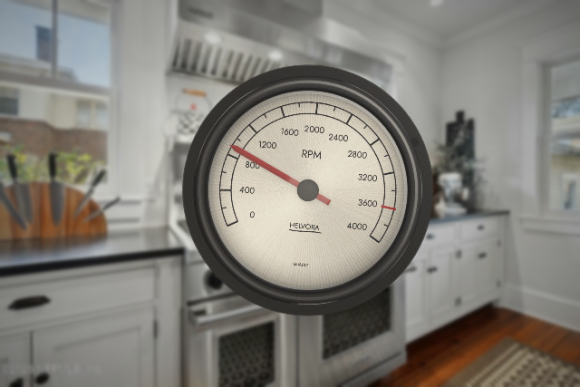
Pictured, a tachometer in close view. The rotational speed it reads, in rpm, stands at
900 rpm
